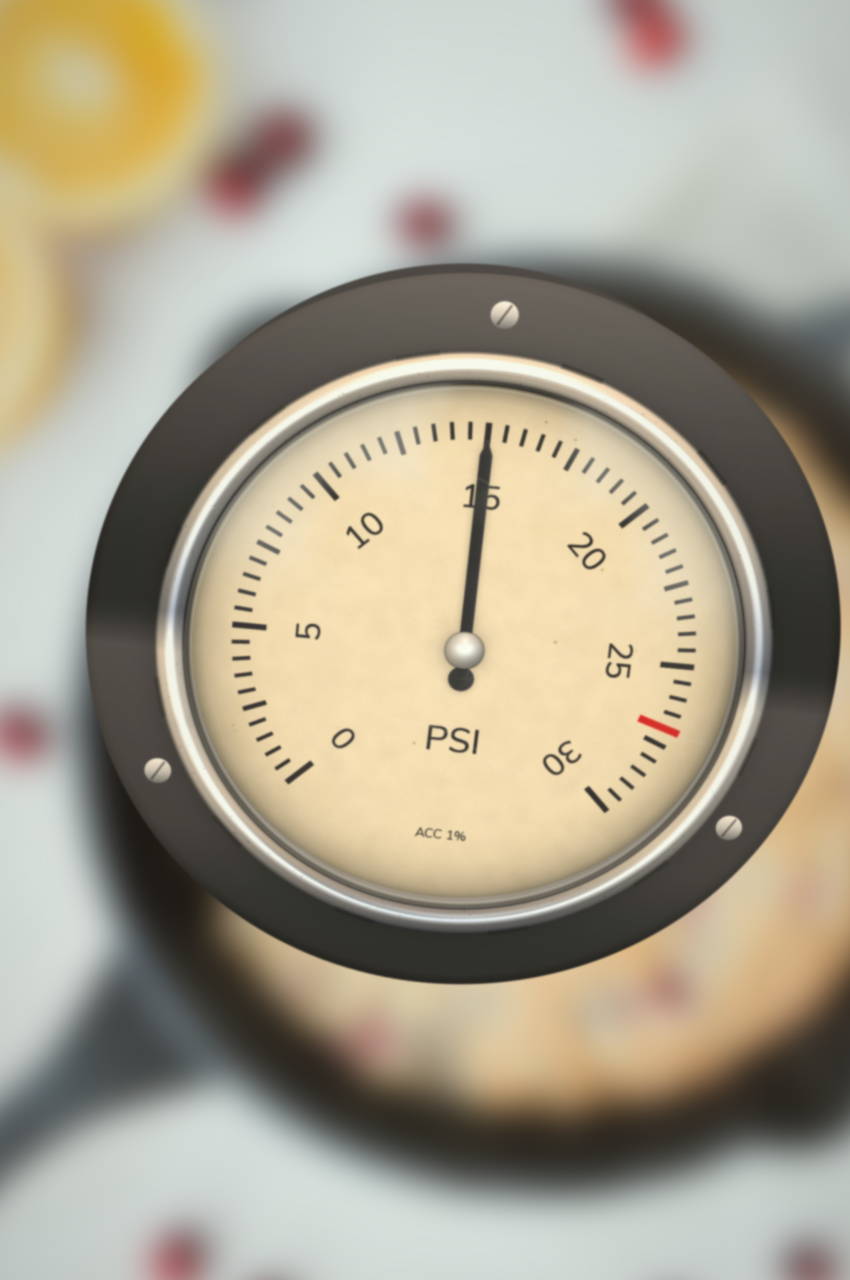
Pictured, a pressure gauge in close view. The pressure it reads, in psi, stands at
15 psi
